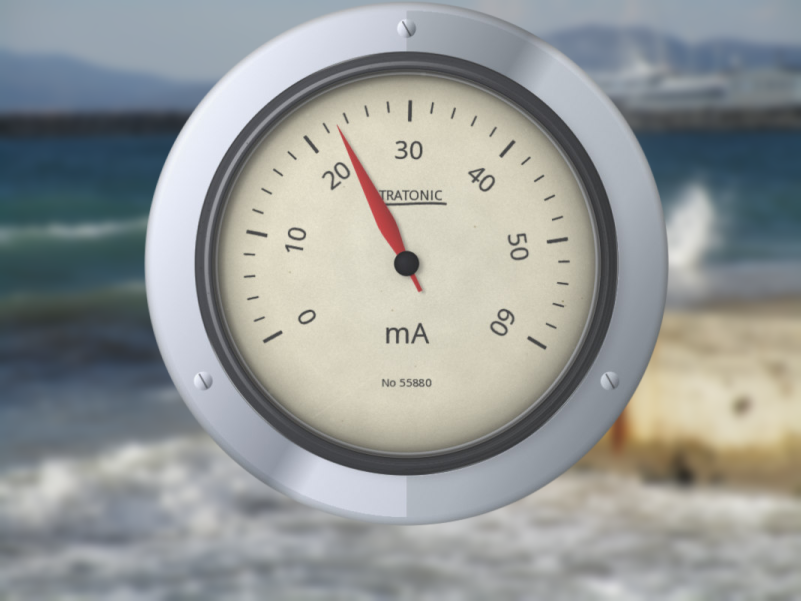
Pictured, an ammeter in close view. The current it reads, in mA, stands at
23 mA
